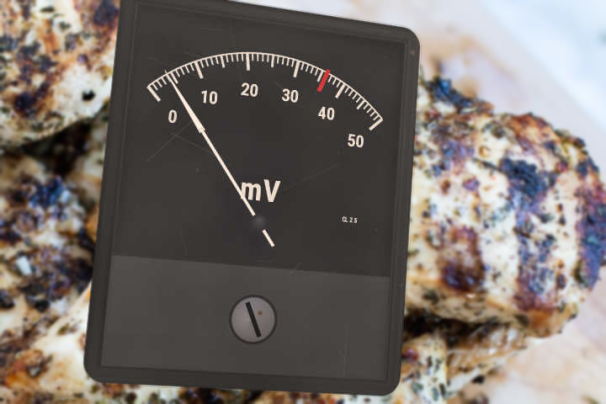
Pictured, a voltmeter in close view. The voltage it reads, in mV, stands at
4 mV
